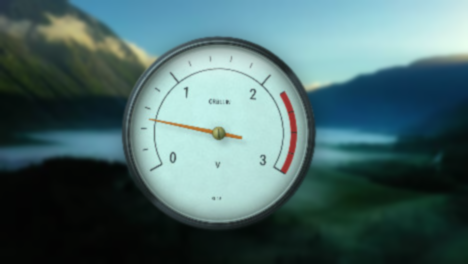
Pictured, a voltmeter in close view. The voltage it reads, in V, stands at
0.5 V
